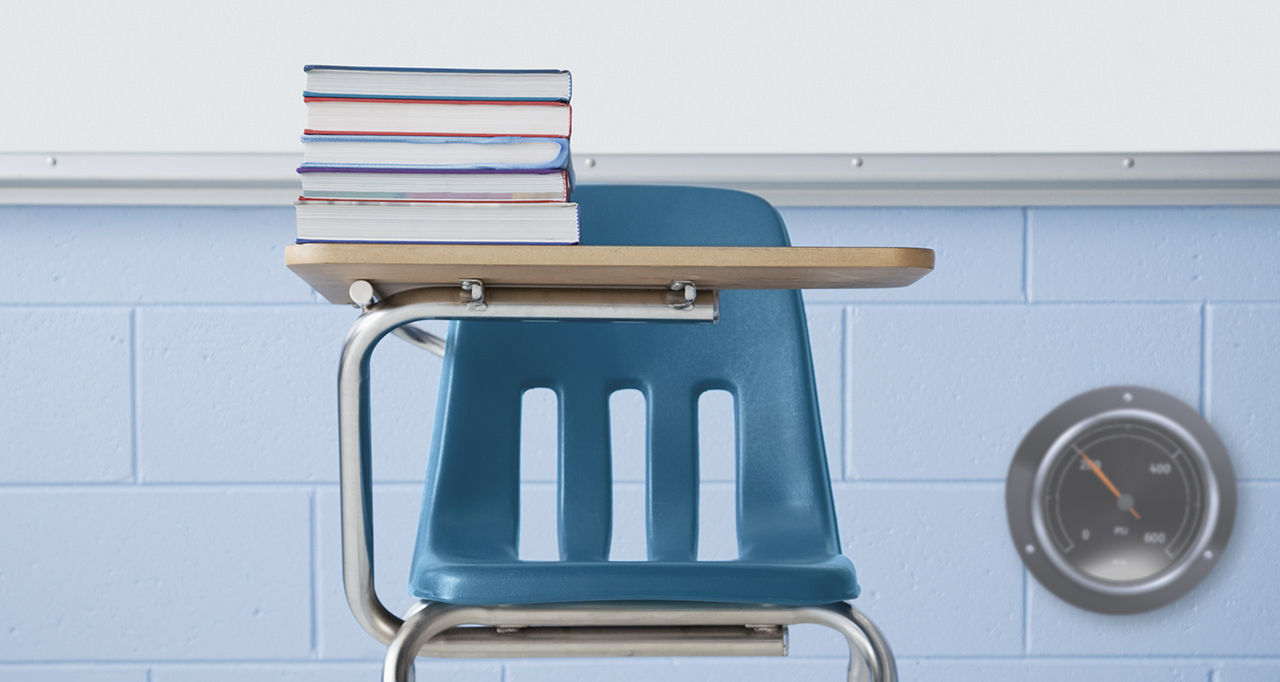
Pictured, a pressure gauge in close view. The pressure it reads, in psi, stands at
200 psi
